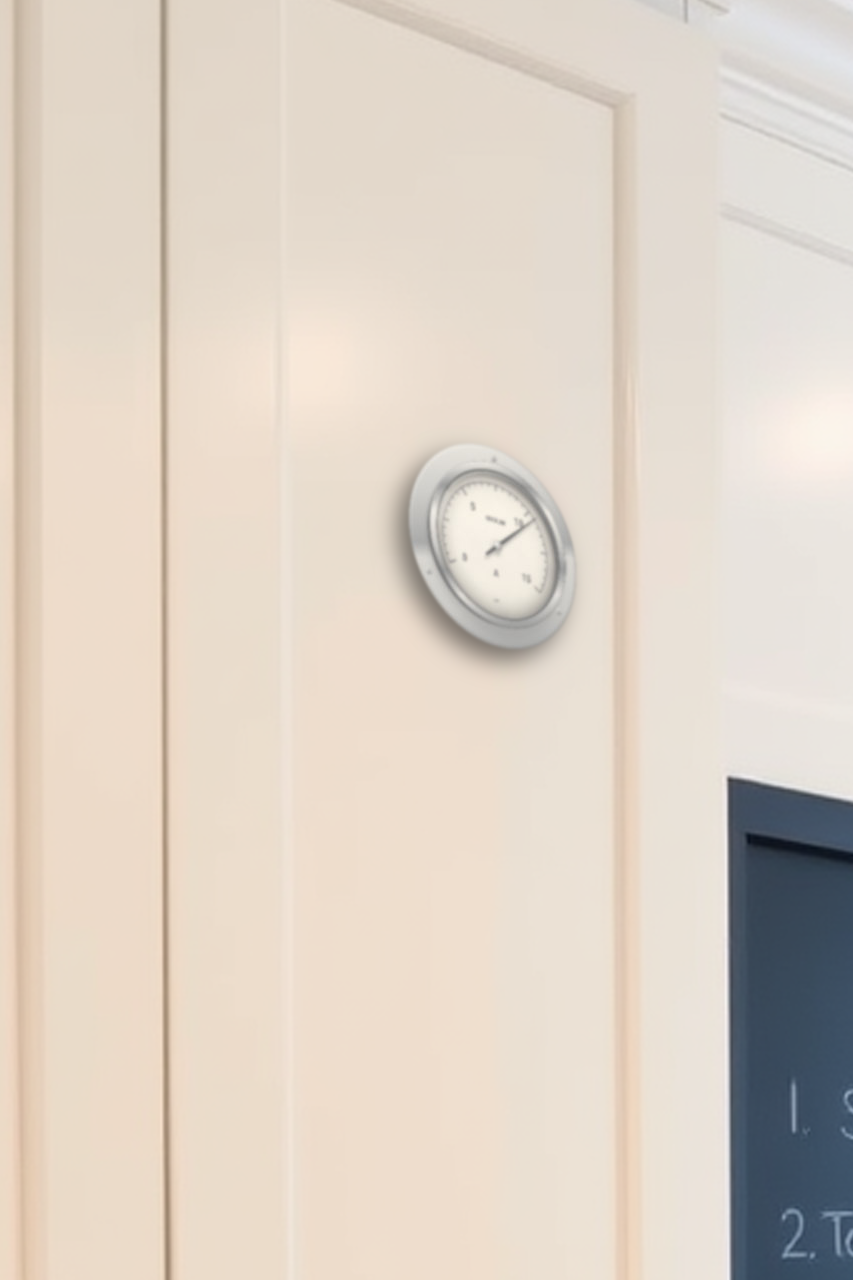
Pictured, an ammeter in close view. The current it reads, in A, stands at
10.5 A
